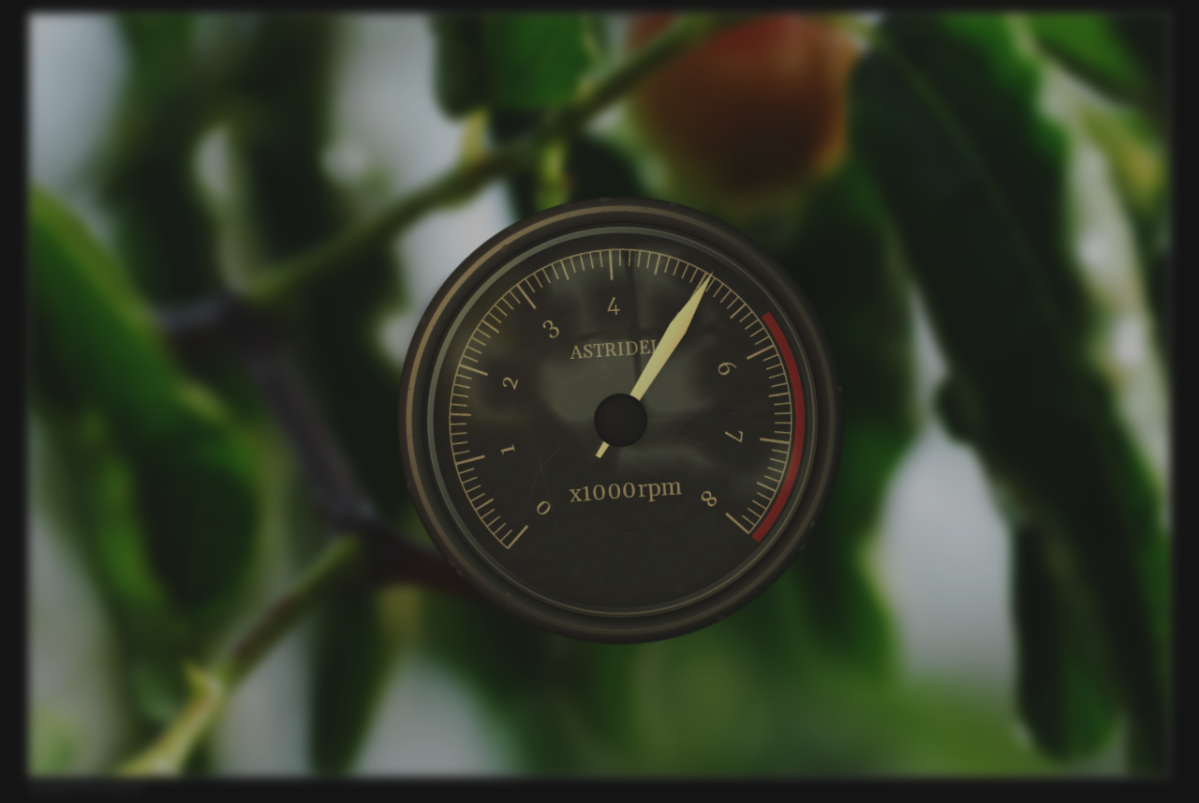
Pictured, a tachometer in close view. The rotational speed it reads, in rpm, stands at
5050 rpm
